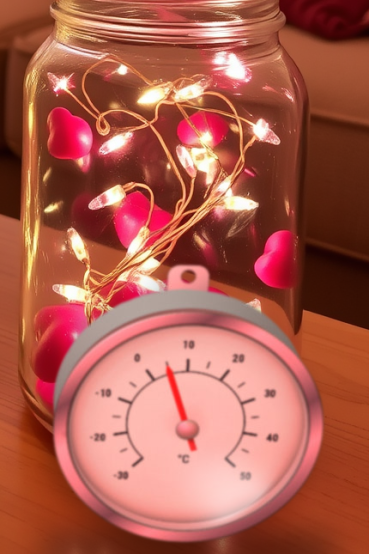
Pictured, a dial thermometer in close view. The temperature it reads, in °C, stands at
5 °C
